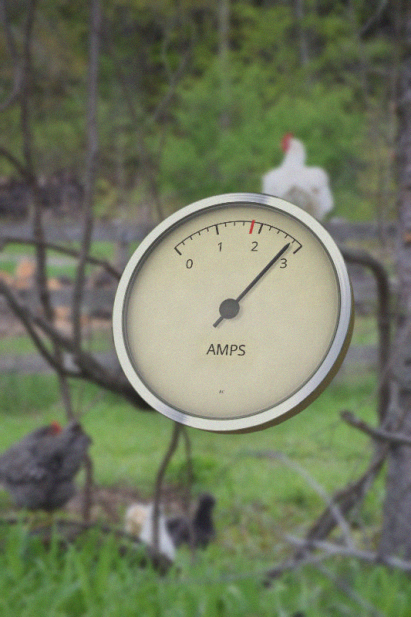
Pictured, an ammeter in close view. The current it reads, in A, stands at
2.8 A
